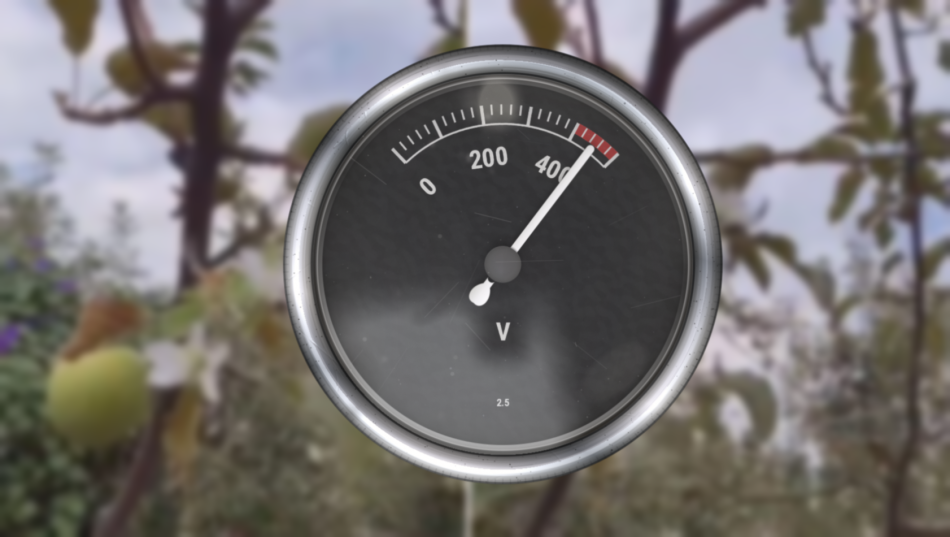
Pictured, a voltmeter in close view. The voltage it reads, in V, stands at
450 V
